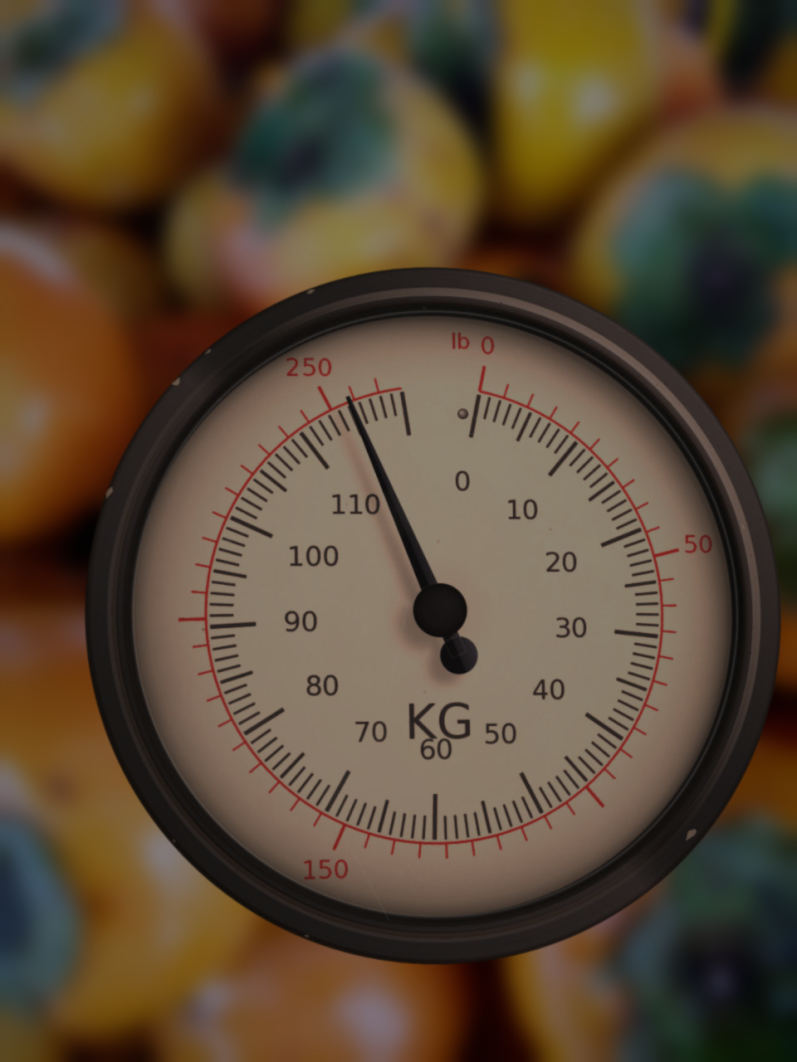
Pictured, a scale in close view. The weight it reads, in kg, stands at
115 kg
